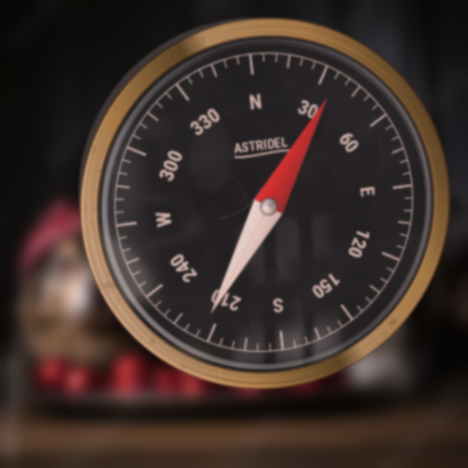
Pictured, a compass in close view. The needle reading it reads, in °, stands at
35 °
